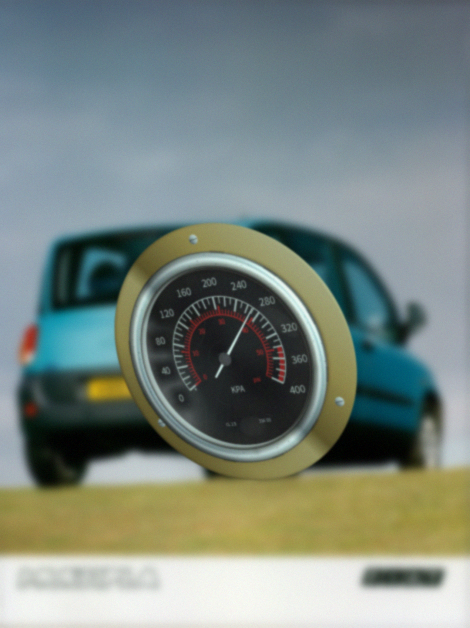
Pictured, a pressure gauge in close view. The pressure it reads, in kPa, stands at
270 kPa
